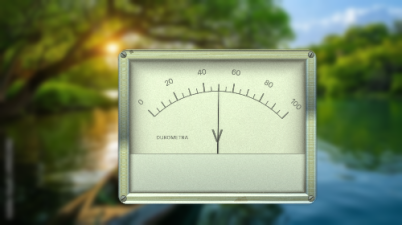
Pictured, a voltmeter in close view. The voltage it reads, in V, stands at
50 V
